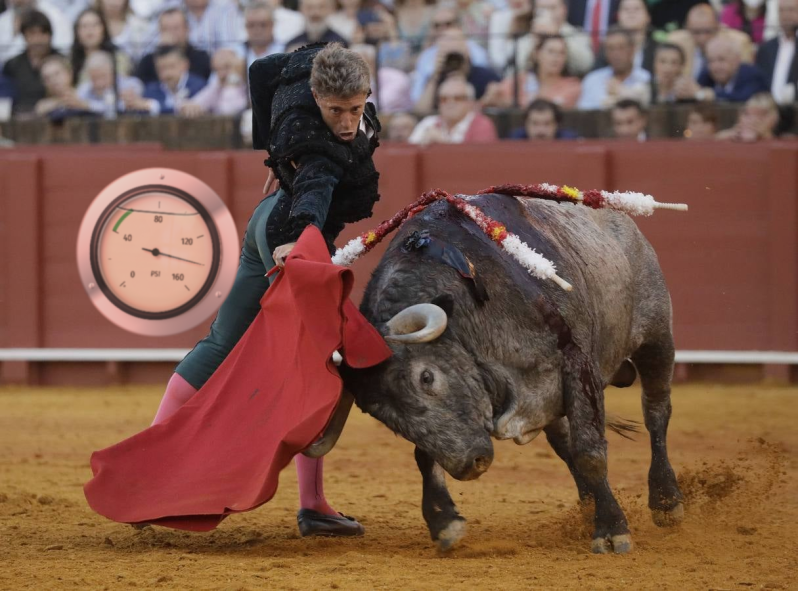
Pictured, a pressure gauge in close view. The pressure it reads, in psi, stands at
140 psi
